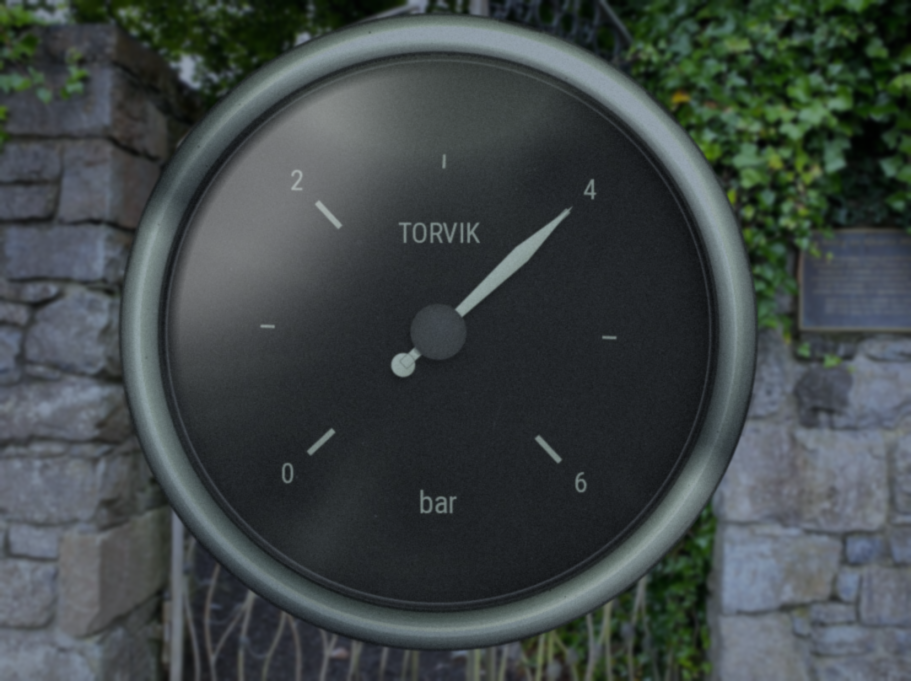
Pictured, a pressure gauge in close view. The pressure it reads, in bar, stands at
4 bar
